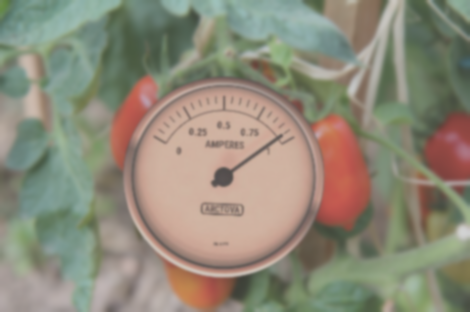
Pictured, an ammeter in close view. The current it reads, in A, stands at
0.95 A
